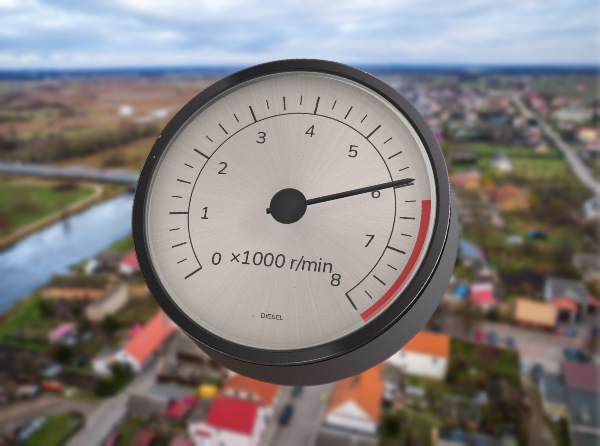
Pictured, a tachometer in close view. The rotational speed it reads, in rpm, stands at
6000 rpm
